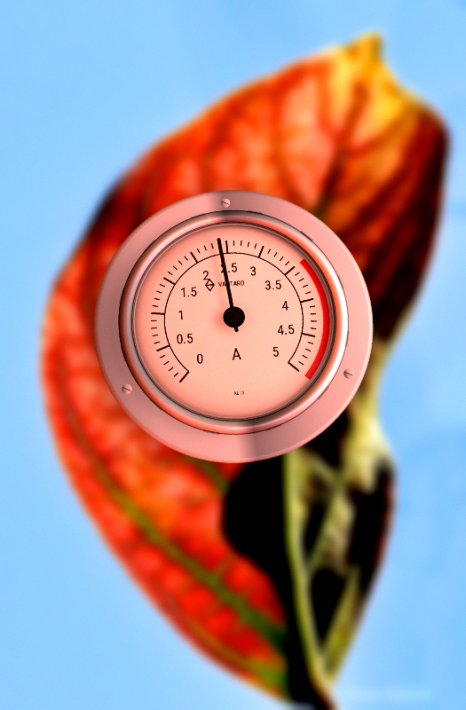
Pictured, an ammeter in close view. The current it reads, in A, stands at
2.4 A
